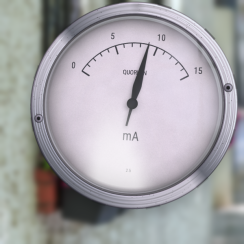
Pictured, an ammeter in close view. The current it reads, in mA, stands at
9 mA
